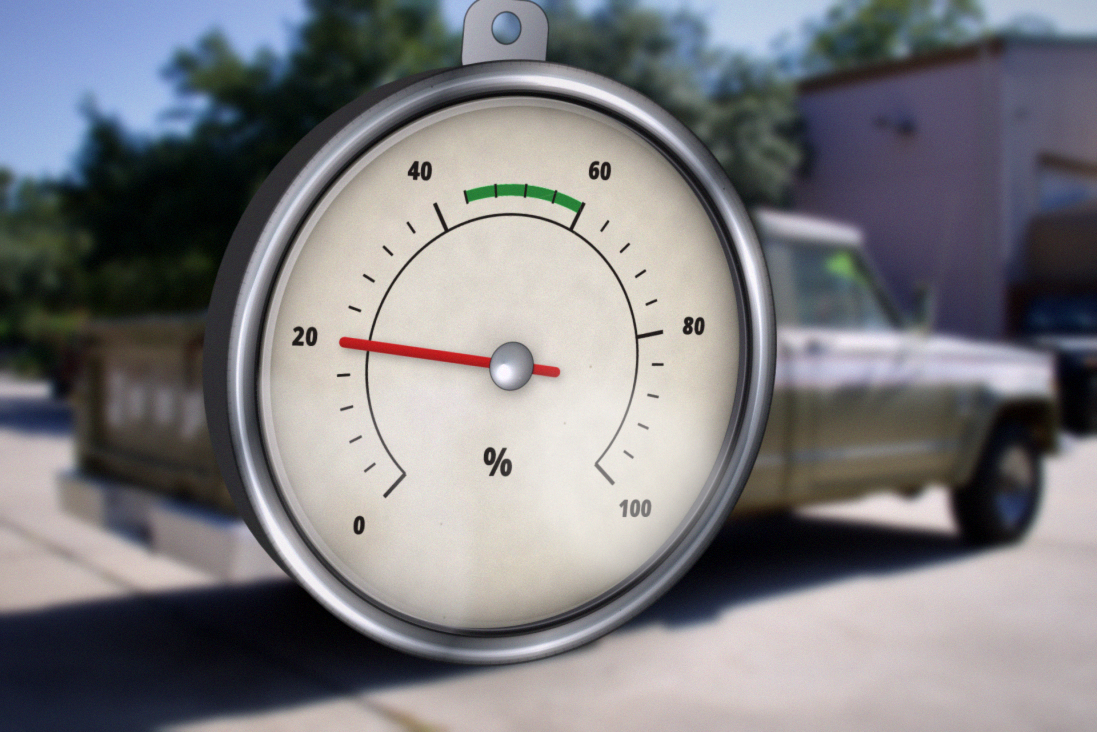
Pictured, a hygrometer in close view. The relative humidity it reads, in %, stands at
20 %
